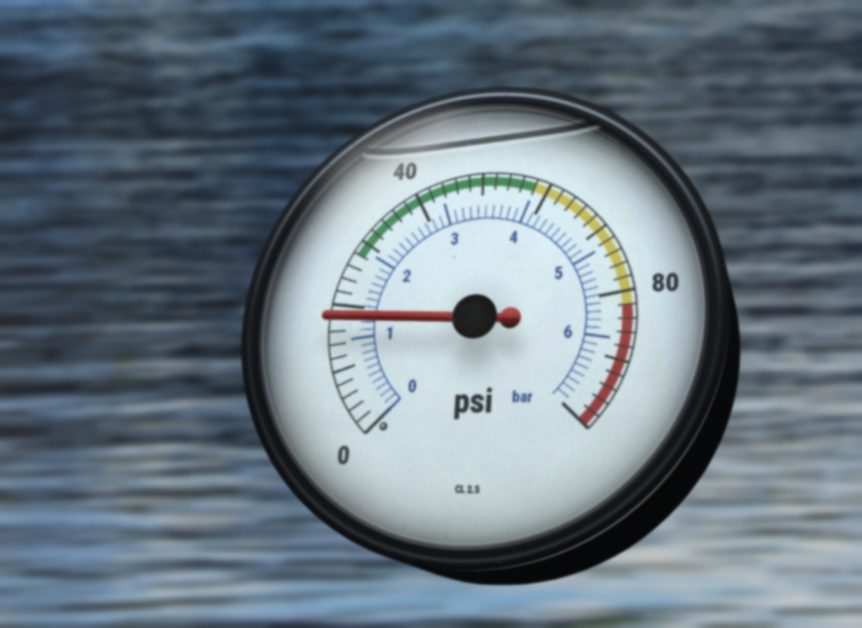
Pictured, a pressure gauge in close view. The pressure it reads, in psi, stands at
18 psi
